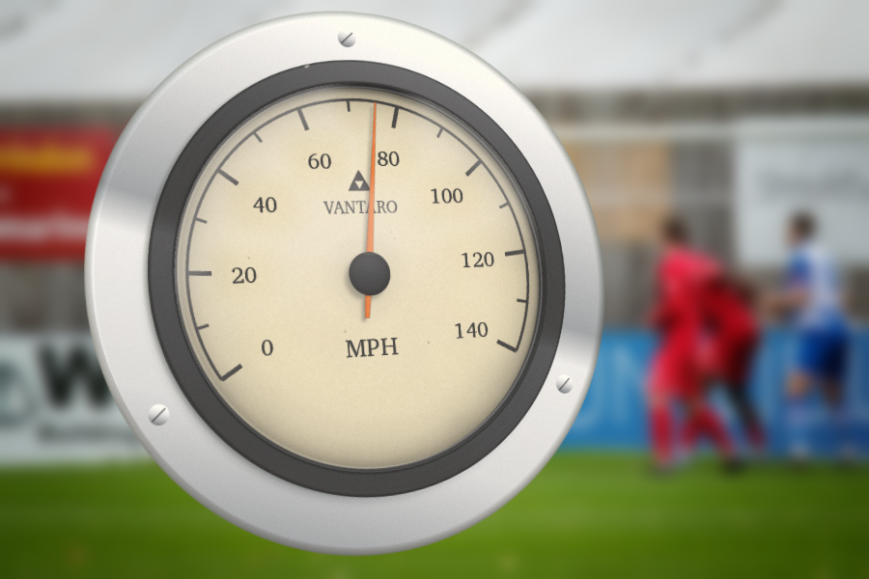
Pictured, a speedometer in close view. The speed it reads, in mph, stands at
75 mph
